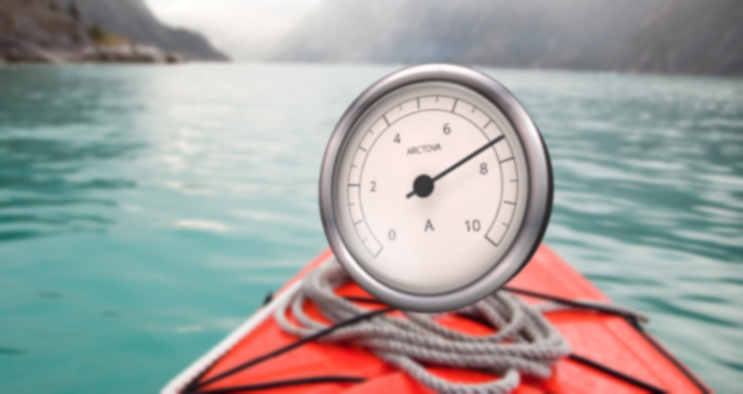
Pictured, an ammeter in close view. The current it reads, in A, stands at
7.5 A
